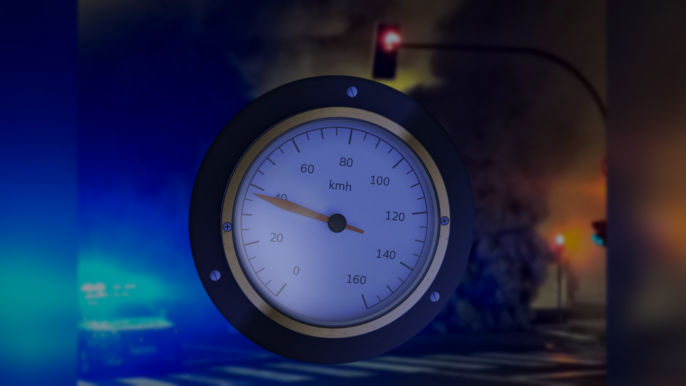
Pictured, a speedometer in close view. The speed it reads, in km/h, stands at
37.5 km/h
